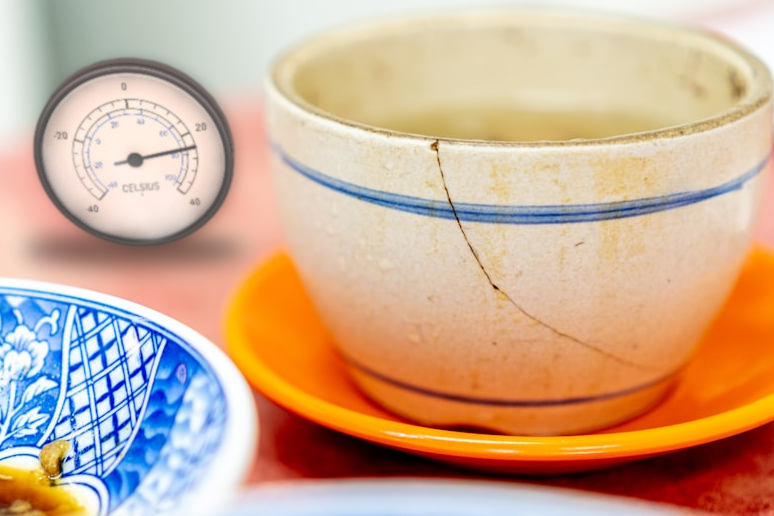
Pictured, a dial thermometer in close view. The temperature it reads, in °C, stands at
24 °C
